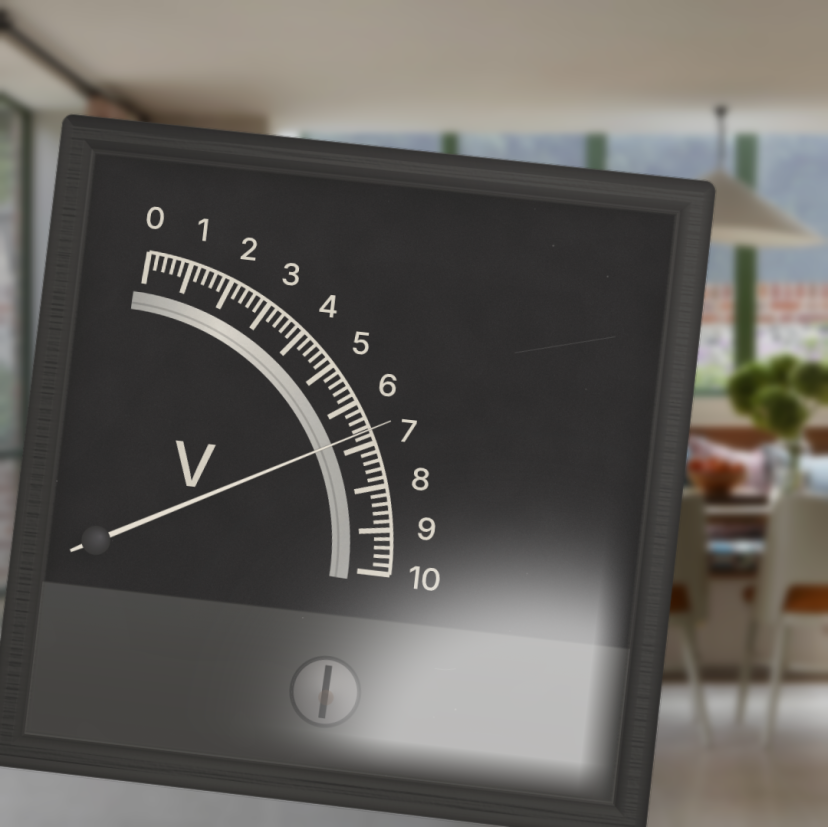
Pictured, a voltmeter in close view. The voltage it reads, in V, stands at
6.7 V
